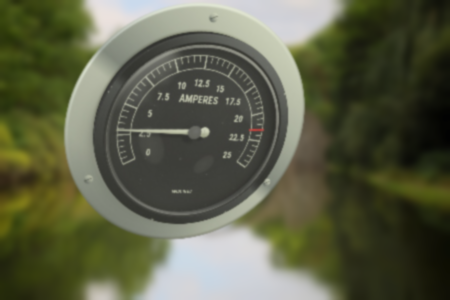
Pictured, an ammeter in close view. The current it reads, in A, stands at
3 A
